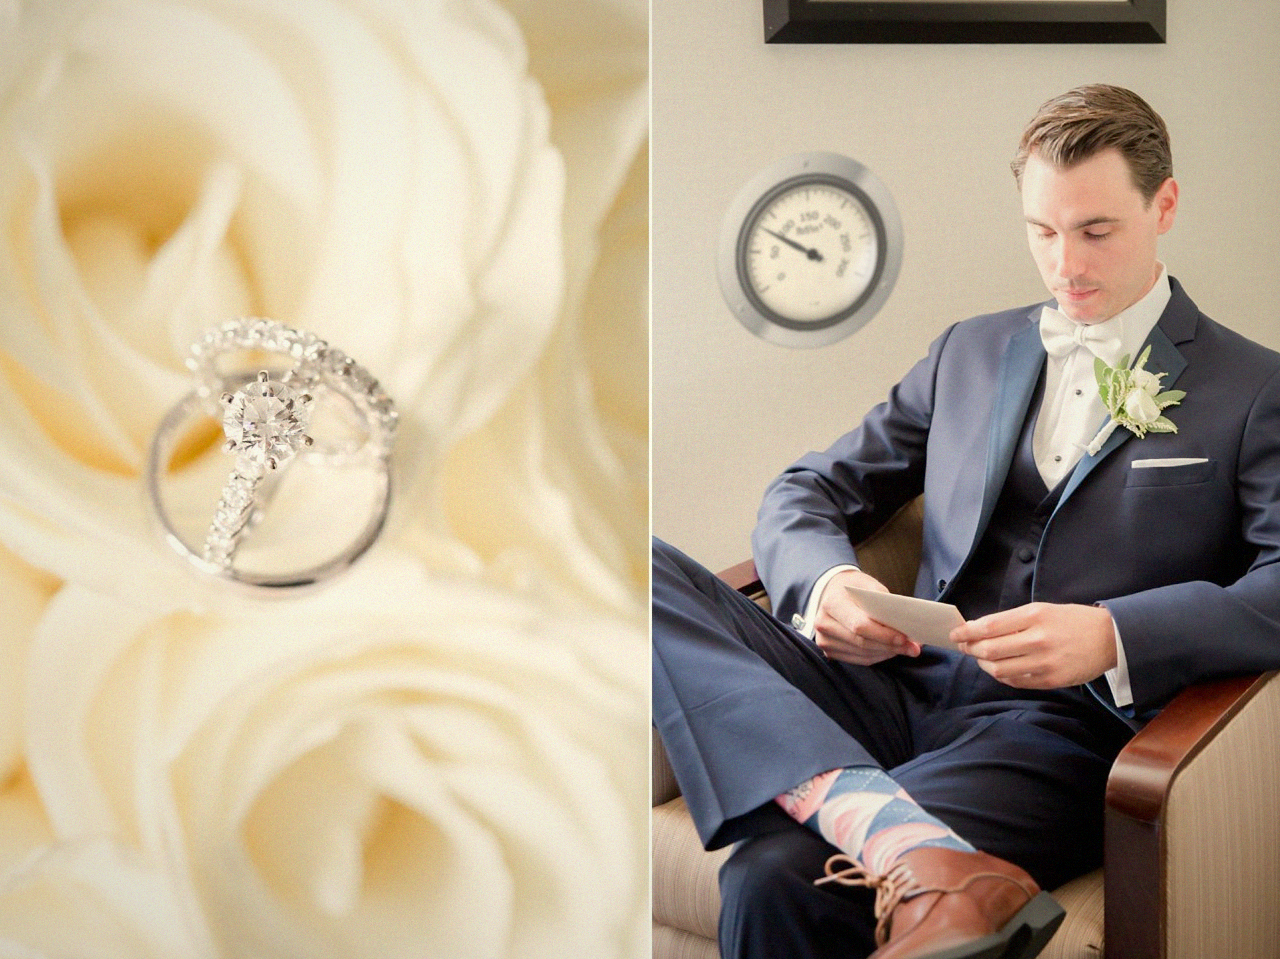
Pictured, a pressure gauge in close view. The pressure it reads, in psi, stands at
80 psi
